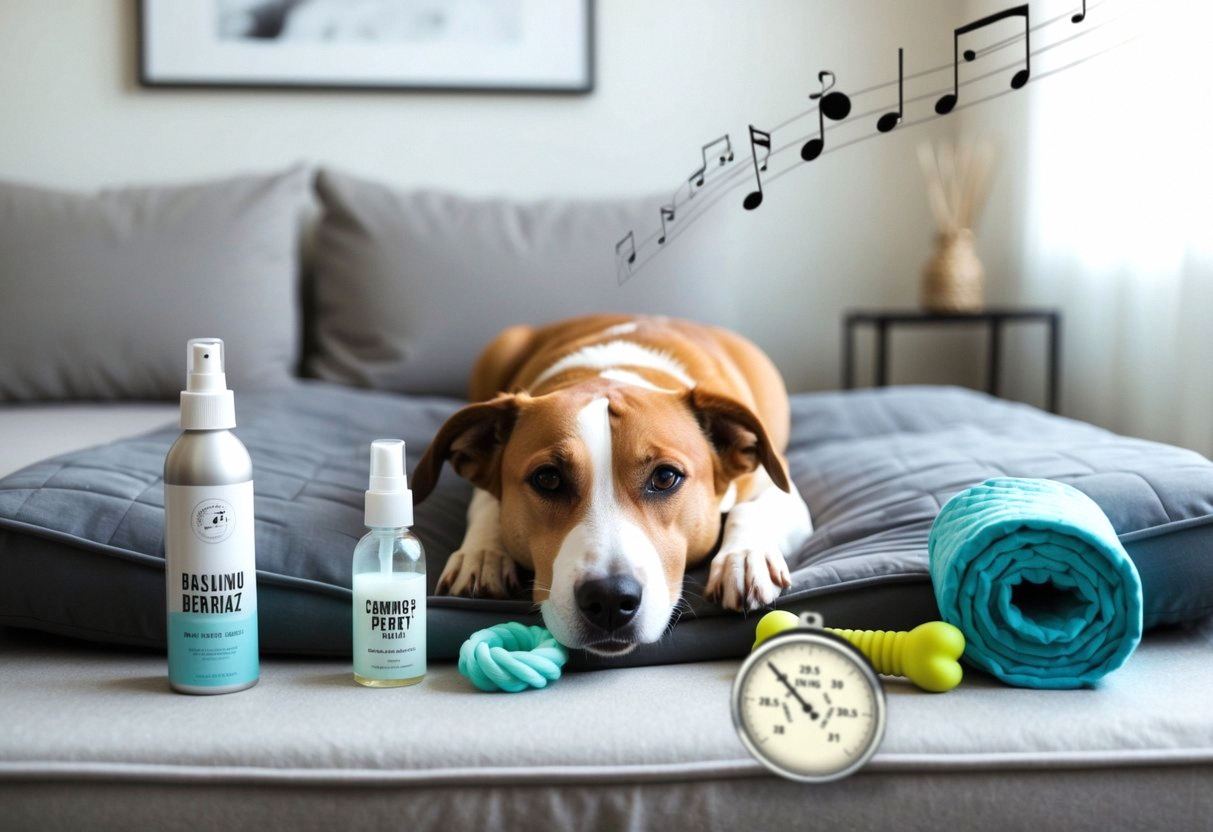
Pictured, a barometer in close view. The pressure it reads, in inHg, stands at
29 inHg
